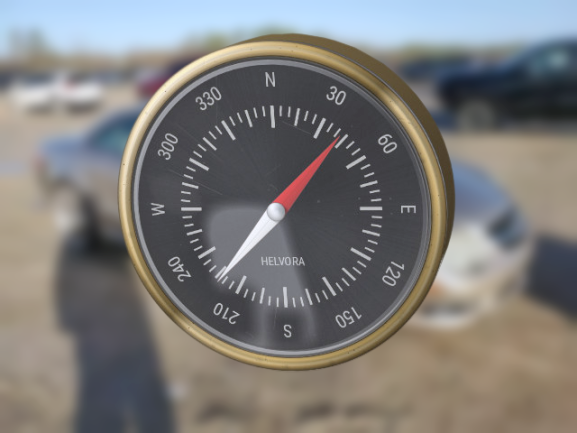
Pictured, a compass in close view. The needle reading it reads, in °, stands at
42.5 °
